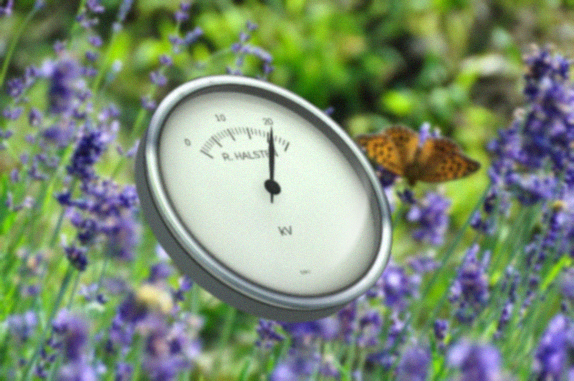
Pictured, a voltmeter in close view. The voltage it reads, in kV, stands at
20 kV
